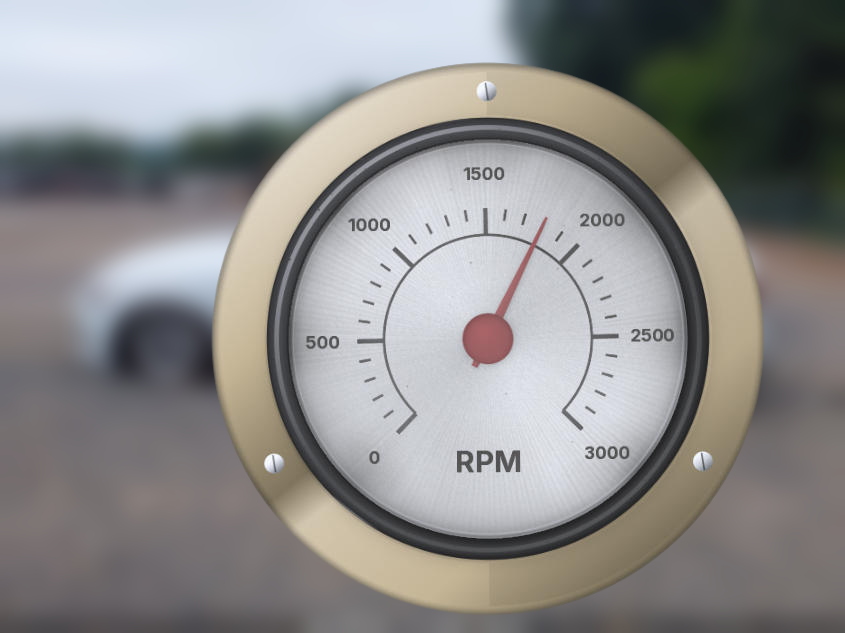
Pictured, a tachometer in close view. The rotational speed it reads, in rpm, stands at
1800 rpm
